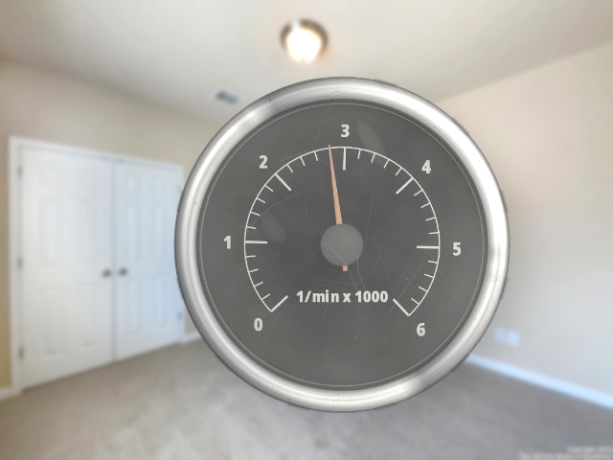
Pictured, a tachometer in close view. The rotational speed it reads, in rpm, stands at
2800 rpm
